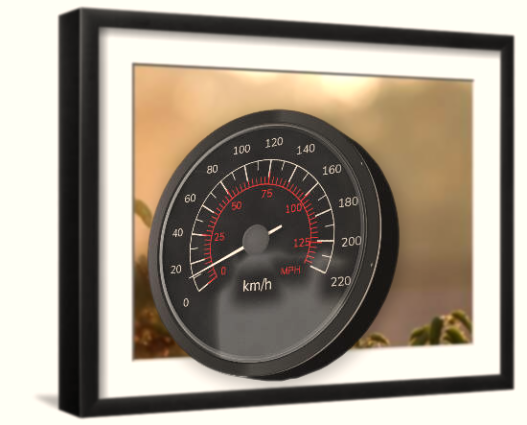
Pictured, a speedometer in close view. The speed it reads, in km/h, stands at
10 km/h
